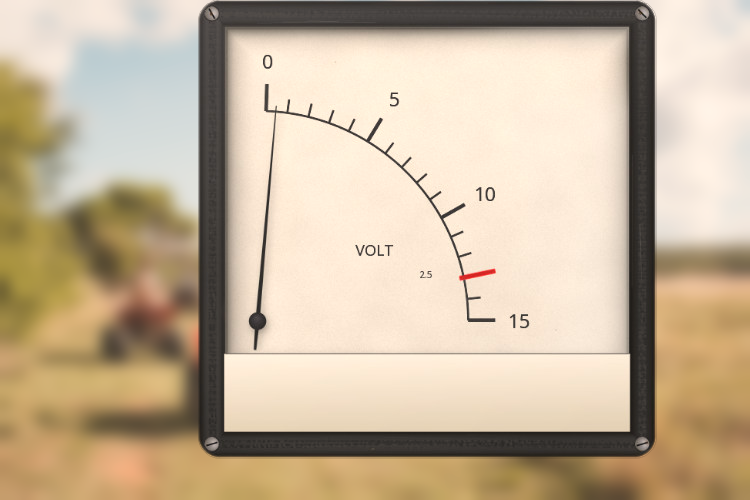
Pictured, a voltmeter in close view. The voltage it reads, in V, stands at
0.5 V
